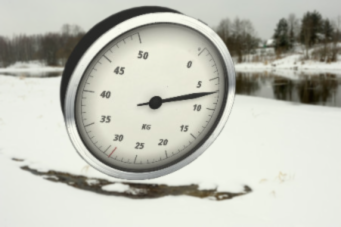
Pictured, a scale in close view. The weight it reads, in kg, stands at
7 kg
